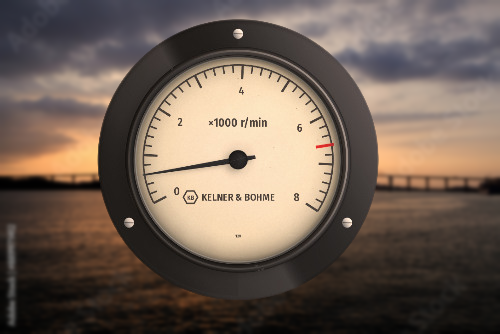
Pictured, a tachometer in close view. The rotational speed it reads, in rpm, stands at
600 rpm
